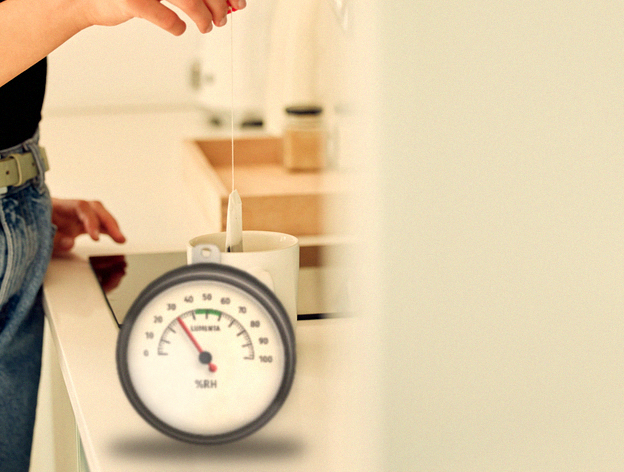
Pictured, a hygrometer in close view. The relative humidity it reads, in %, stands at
30 %
